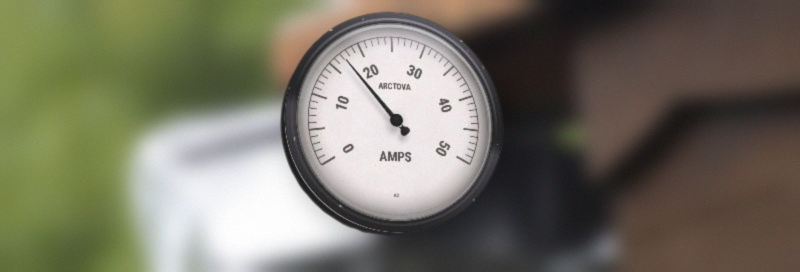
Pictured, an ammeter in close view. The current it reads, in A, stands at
17 A
